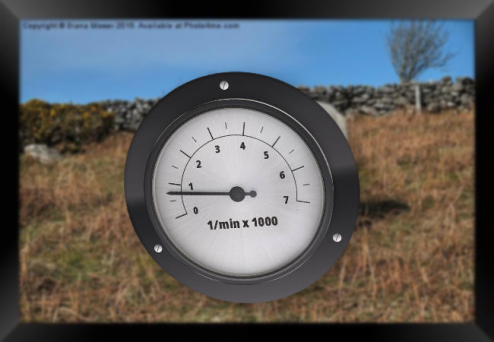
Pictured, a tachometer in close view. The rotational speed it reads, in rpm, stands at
750 rpm
